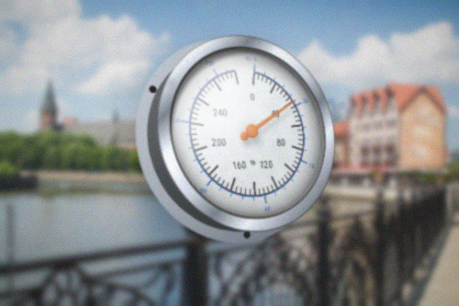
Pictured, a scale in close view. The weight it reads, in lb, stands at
40 lb
